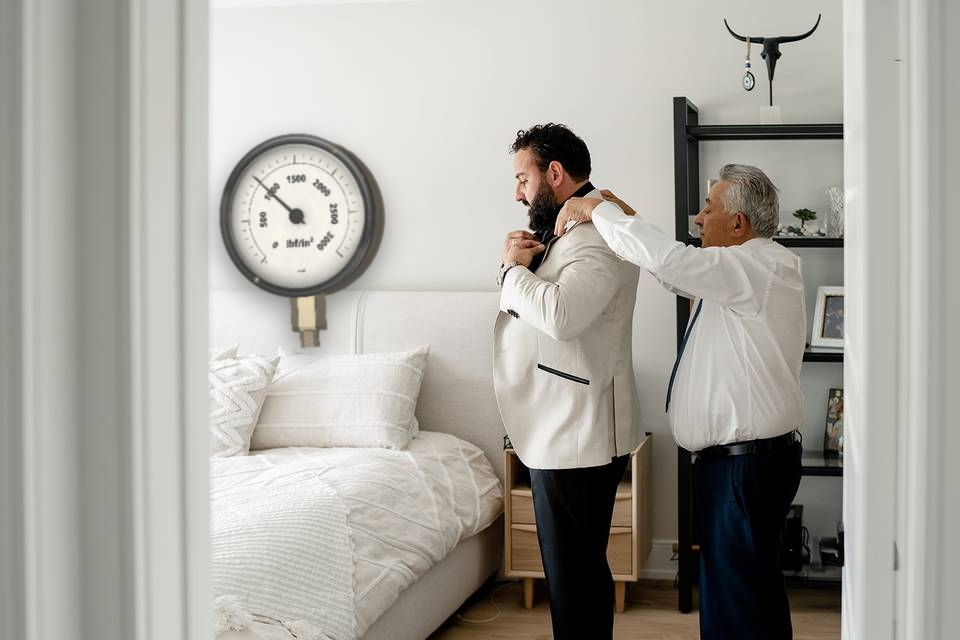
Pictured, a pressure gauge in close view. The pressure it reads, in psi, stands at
1000 psi
